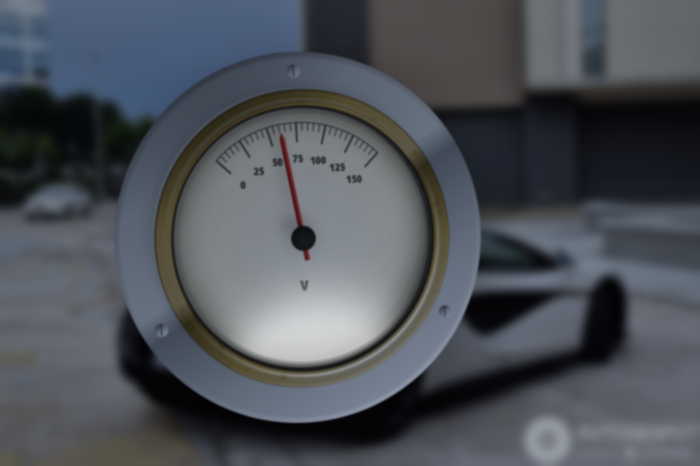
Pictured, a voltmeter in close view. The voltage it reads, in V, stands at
60 V
